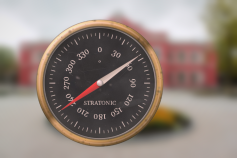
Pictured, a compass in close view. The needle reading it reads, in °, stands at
235 °
